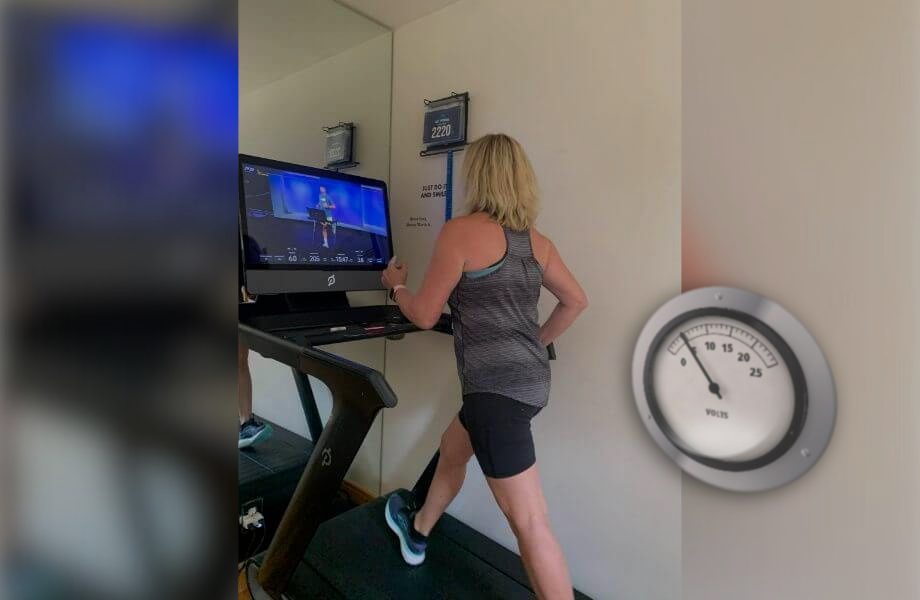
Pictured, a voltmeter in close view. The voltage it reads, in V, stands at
5 V
